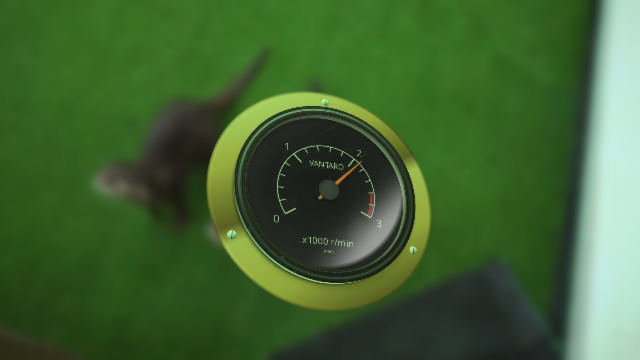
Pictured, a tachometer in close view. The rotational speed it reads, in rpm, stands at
2100 rpm
